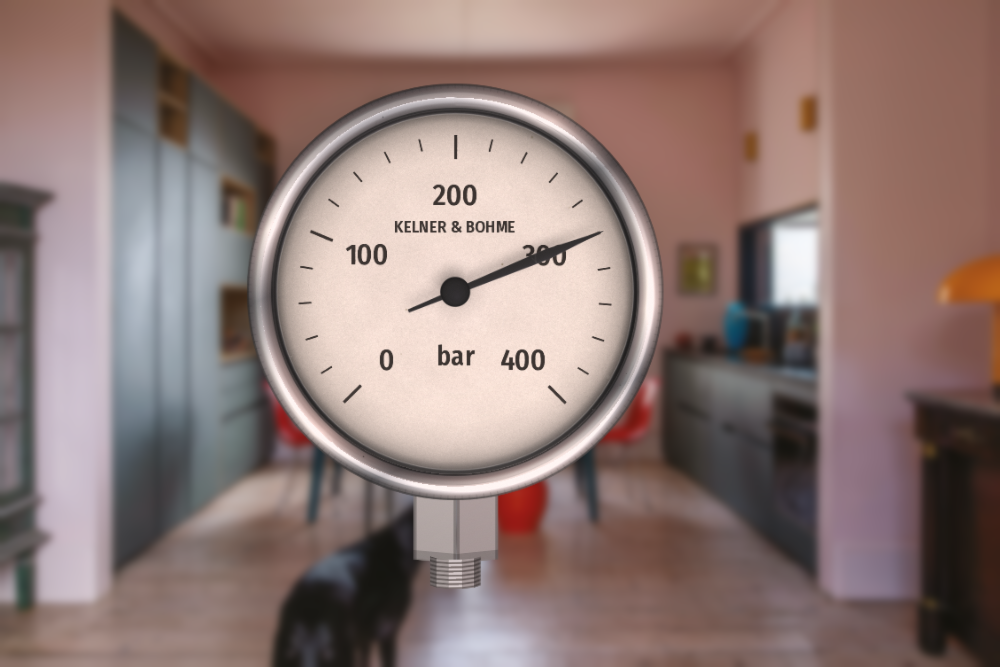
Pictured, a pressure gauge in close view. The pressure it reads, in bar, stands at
300 bar
